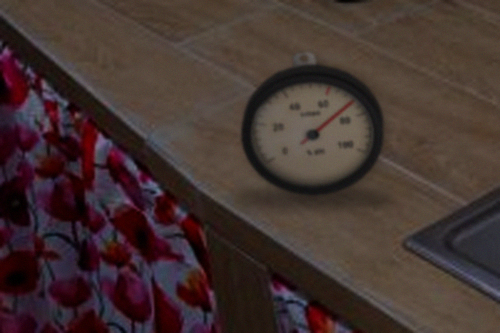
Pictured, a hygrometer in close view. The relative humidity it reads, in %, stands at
72 %
